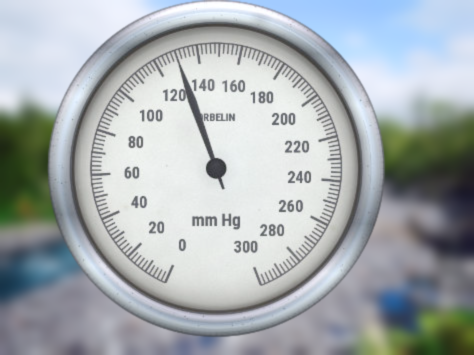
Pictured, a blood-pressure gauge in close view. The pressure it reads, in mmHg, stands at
130 mmHg
